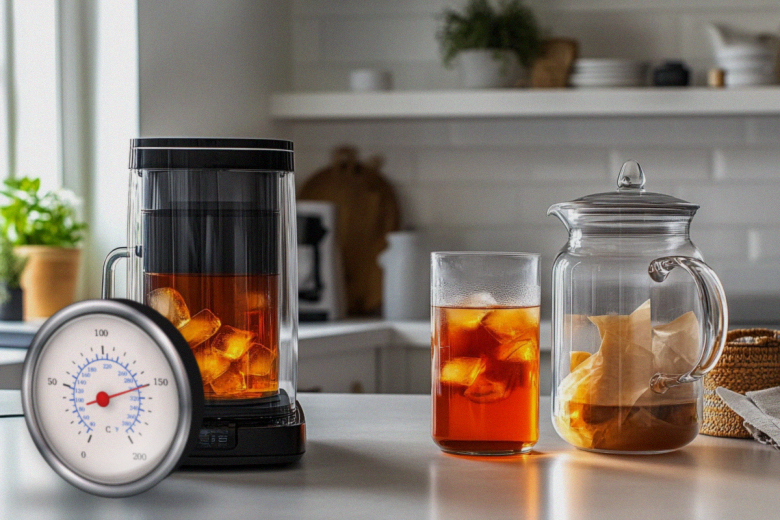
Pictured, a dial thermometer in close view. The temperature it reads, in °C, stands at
150 °C
